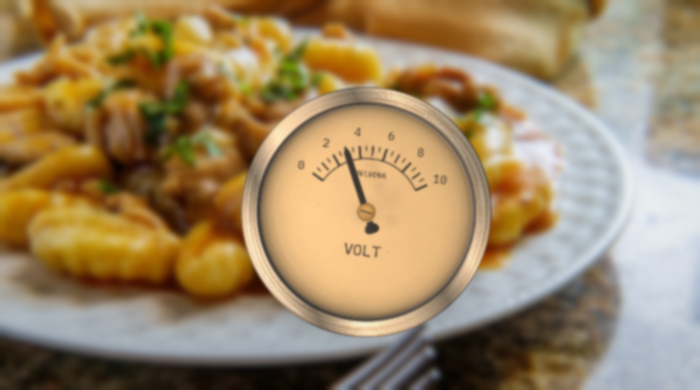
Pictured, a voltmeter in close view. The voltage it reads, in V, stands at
3 V
